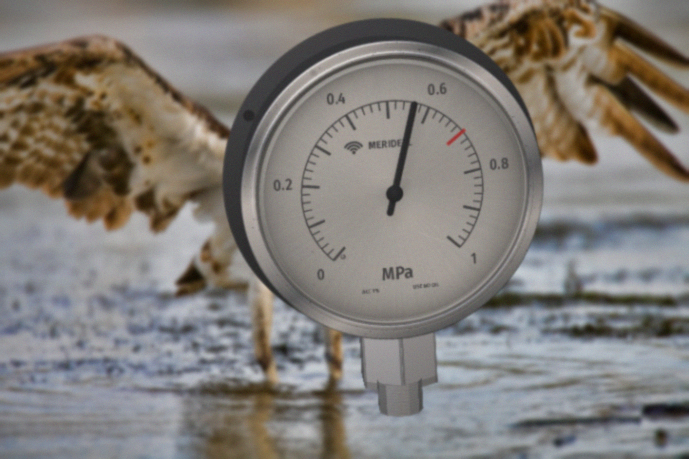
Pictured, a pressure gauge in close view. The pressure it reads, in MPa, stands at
0.56 MPa
